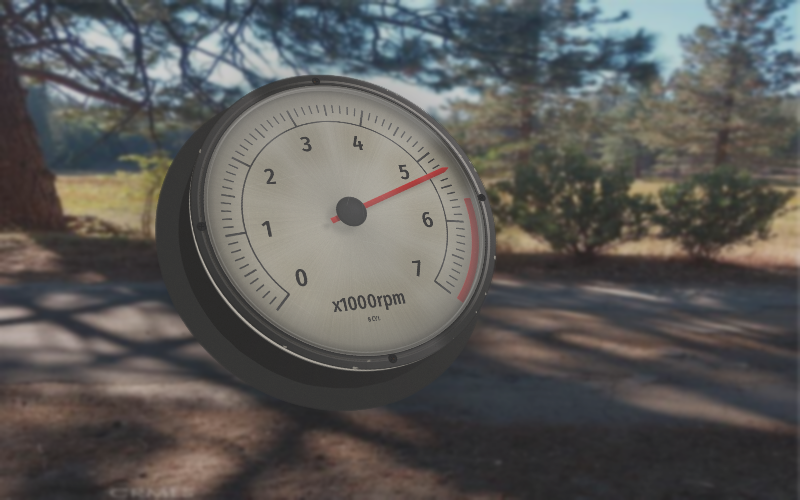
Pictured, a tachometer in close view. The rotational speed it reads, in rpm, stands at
5300 rpm
